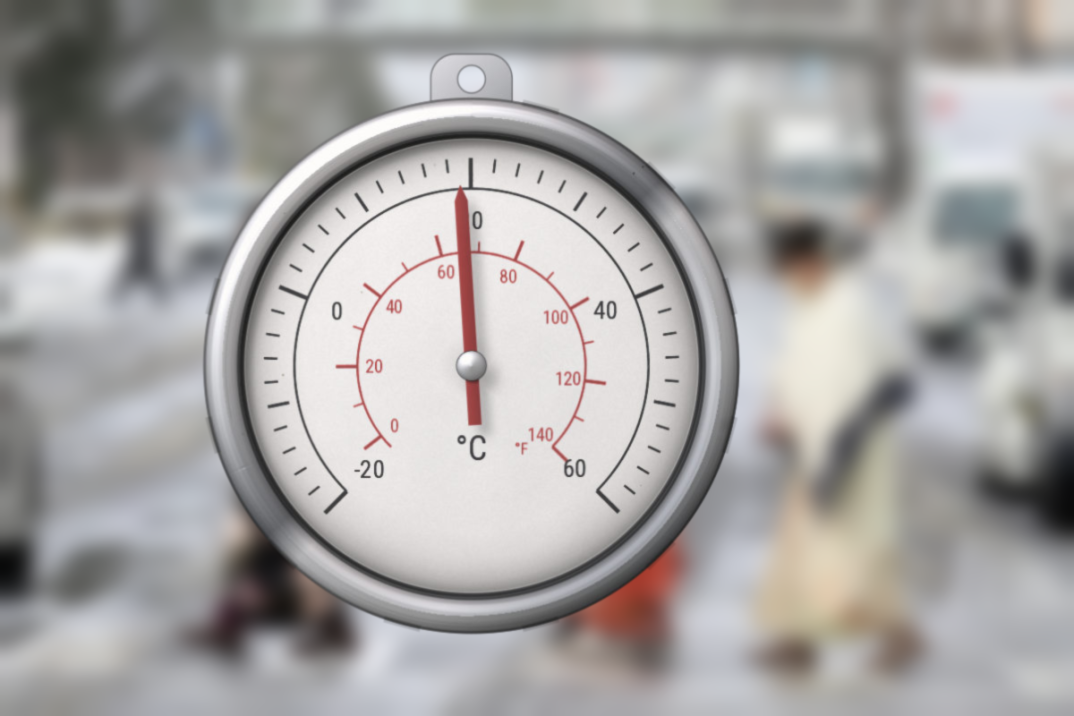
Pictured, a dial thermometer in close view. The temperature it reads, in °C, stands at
19 °C
